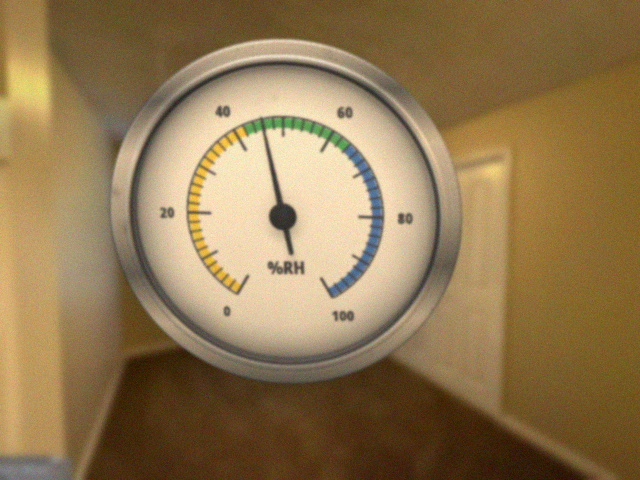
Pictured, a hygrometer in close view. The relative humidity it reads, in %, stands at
46 %
